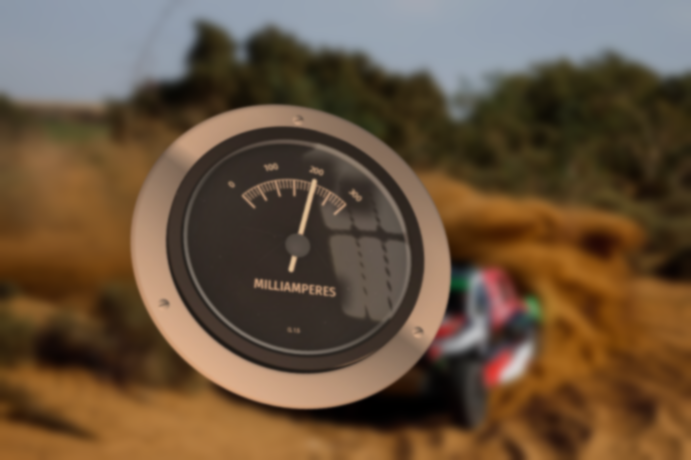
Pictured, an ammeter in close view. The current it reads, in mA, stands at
200 mA
